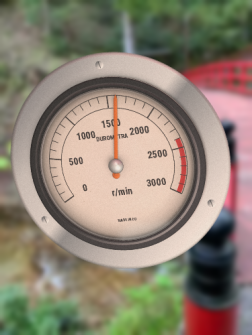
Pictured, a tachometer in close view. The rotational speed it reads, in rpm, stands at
1600 rpm
